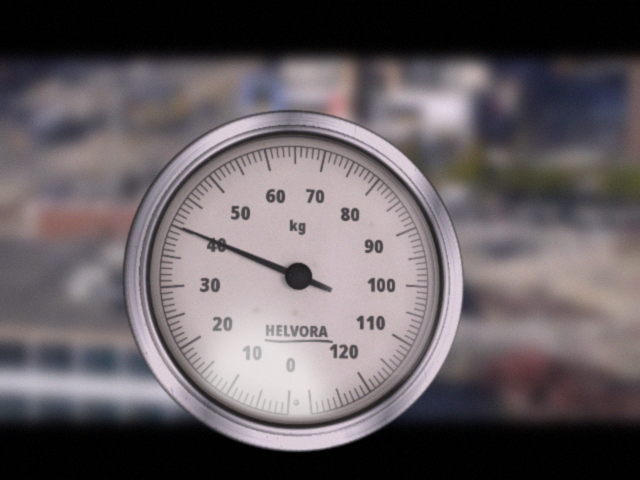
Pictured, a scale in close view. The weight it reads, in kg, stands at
40 kg
